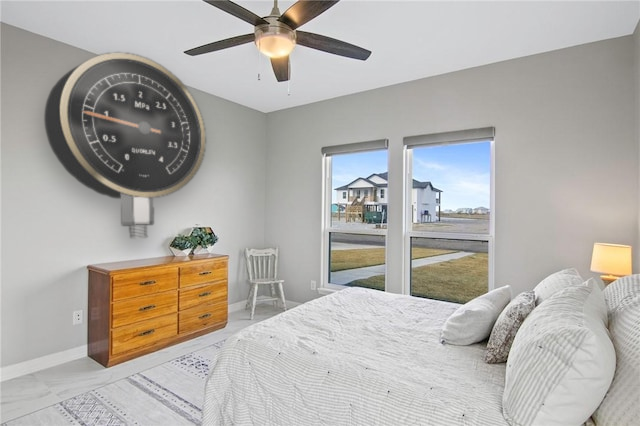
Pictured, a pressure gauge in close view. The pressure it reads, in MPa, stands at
0.9 MPa
